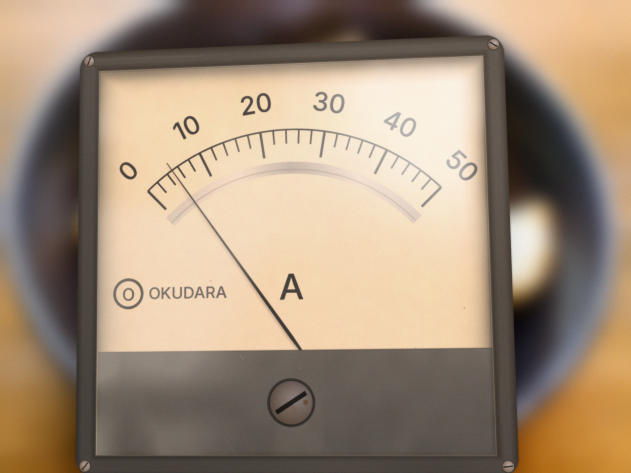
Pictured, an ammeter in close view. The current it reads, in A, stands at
5 A
